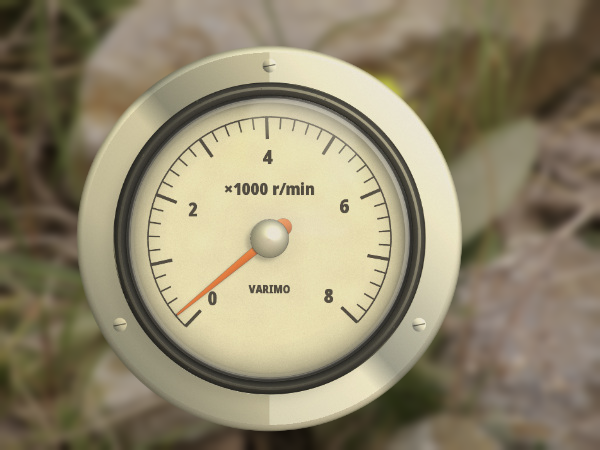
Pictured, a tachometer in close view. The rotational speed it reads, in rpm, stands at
200 rpm
